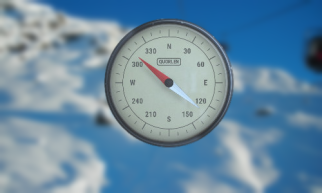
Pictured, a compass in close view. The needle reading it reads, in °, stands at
310 °
